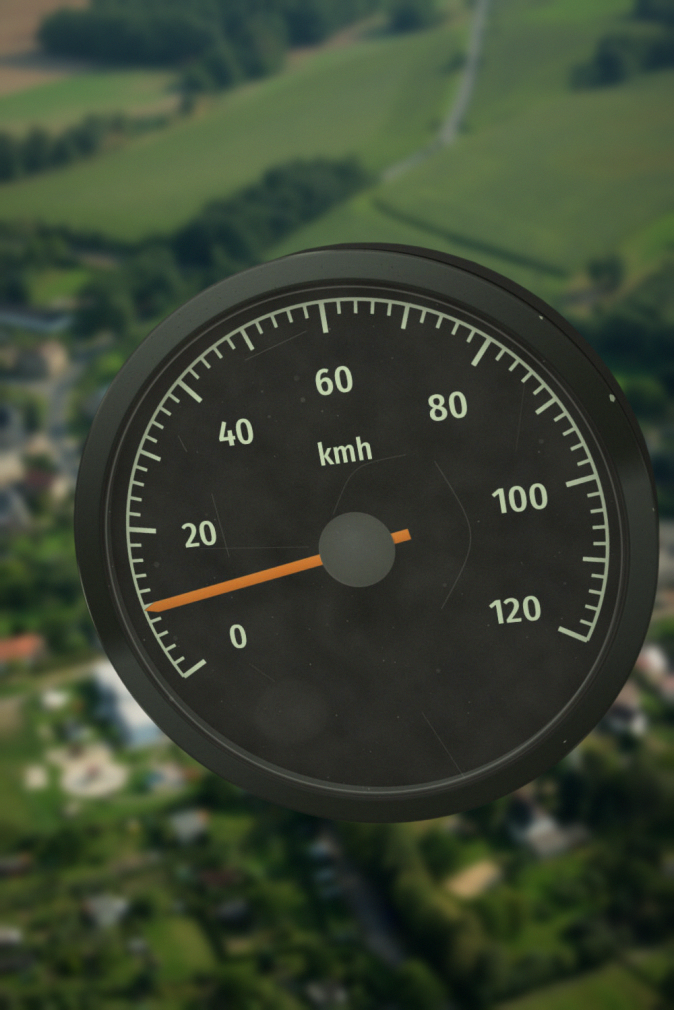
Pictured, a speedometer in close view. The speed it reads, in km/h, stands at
10 km/h
